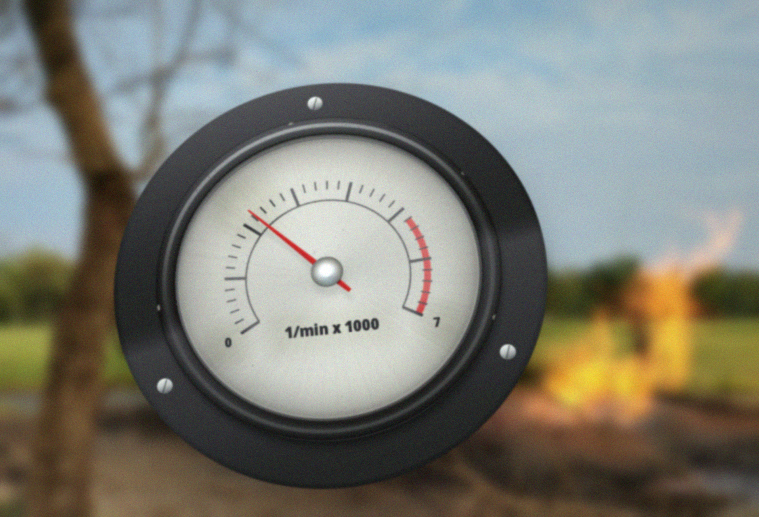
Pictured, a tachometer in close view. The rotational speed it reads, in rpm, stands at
2200 rpm
